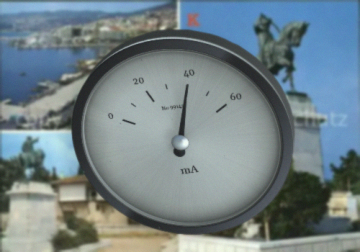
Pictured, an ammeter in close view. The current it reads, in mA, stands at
40 mA
